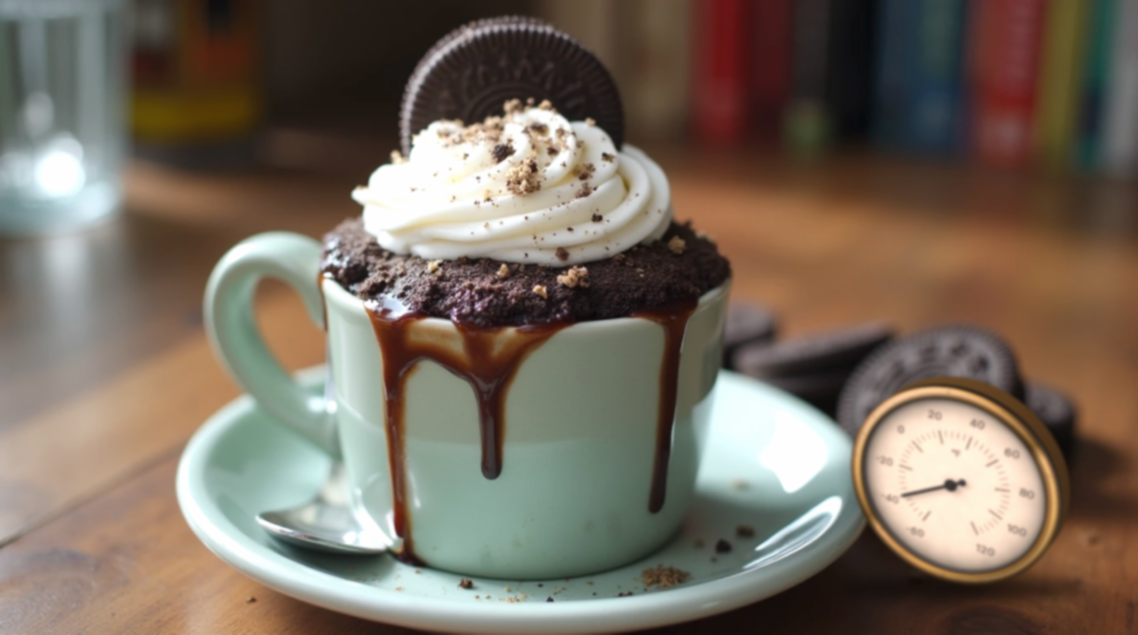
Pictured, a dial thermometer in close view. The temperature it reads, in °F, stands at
-40 °F
